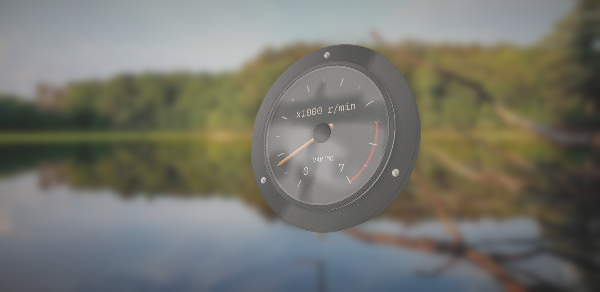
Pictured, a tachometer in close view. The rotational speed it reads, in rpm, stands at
750 rpm
